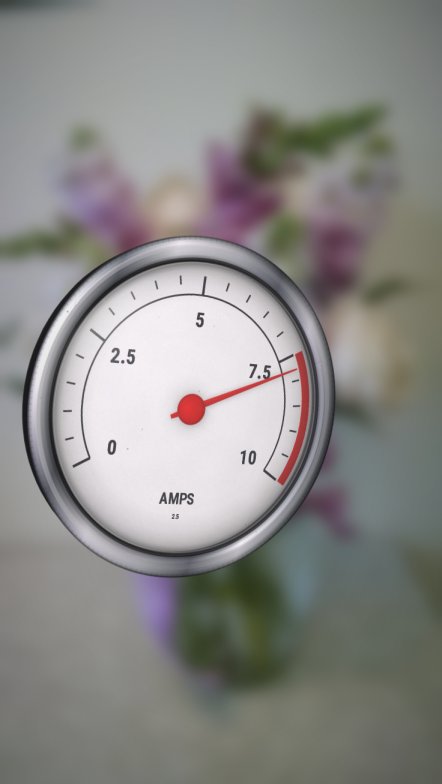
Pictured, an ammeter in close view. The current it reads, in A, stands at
7.75 A
